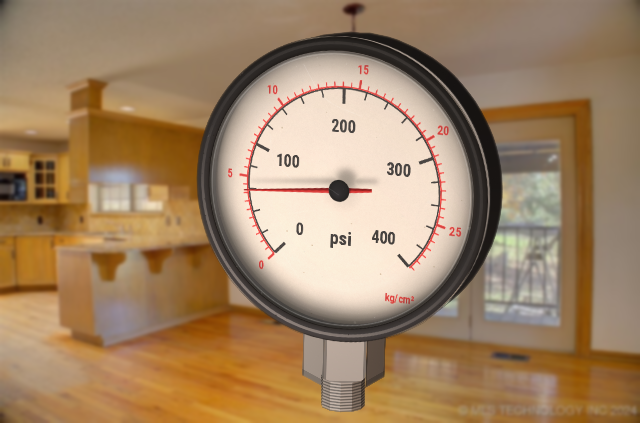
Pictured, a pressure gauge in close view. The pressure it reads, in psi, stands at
60 psi
